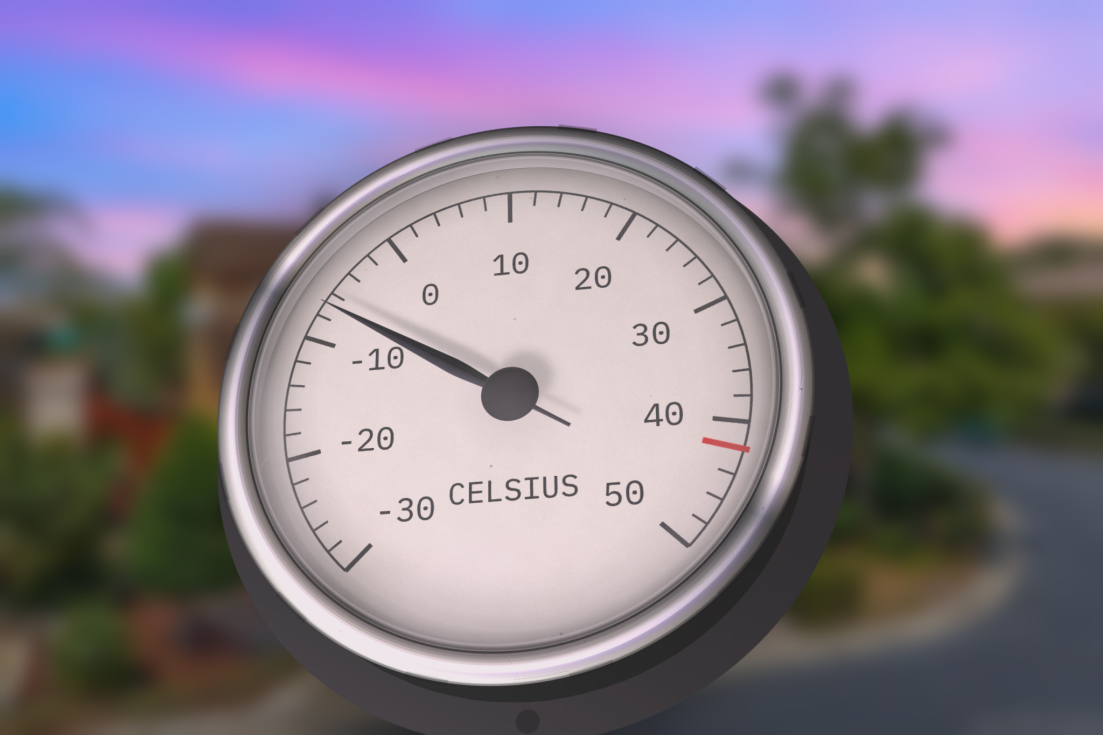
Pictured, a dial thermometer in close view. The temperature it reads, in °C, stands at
-7 °C
